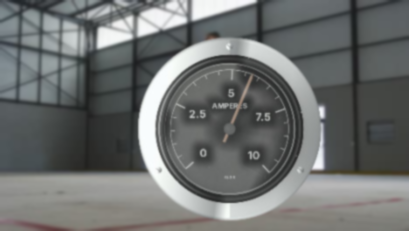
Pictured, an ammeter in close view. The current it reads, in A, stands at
5.75 A
